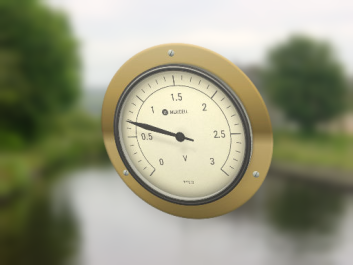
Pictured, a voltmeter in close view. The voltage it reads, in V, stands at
0.7 V
